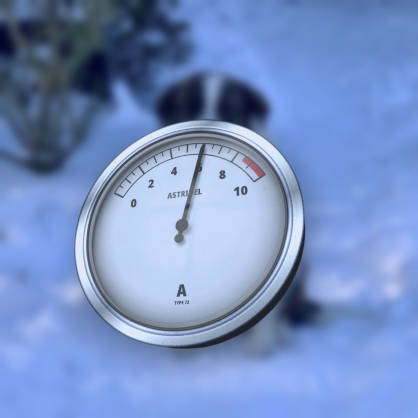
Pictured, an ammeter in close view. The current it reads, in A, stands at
6 A
